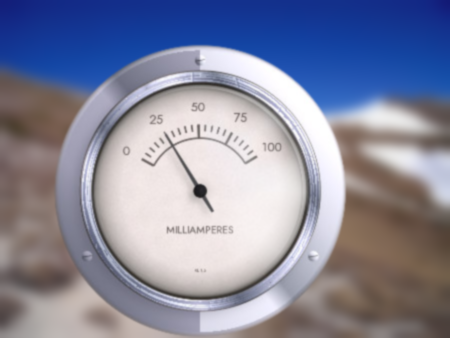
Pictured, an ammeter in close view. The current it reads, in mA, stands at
25 mA
